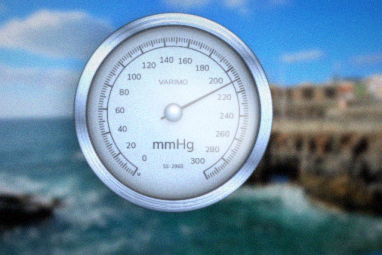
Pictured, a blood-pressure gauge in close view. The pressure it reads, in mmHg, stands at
210 mmHg
